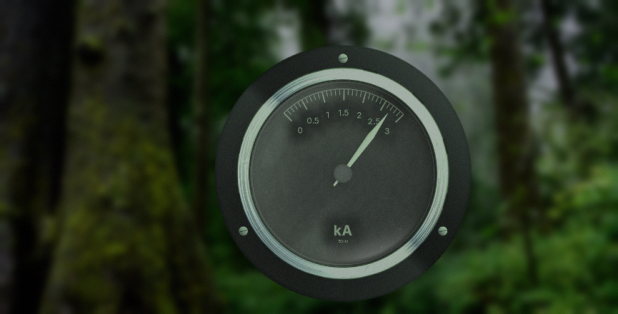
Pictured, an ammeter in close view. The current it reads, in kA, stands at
2.7 kA
